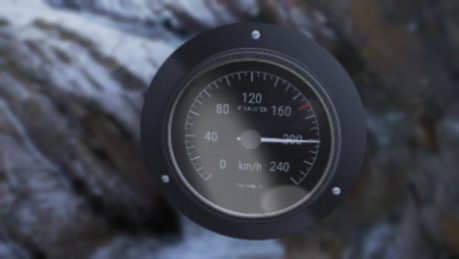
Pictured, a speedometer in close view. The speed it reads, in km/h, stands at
200 km/h
